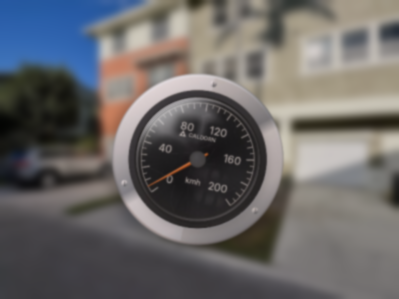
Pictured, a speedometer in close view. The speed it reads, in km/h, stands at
5 km/h
